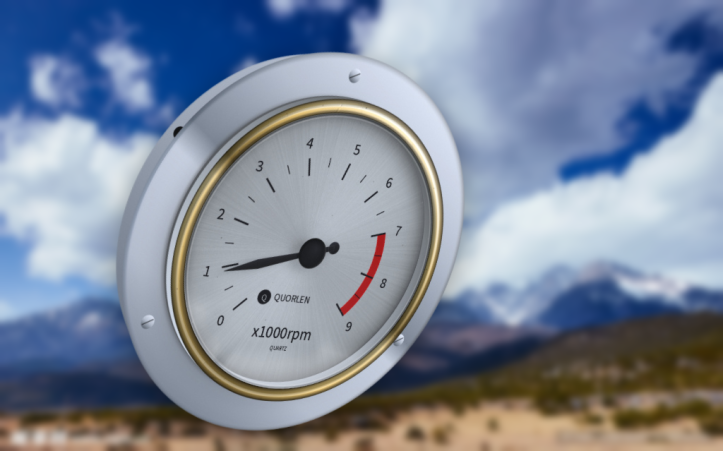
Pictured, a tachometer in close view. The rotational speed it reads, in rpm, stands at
1000 rpm
